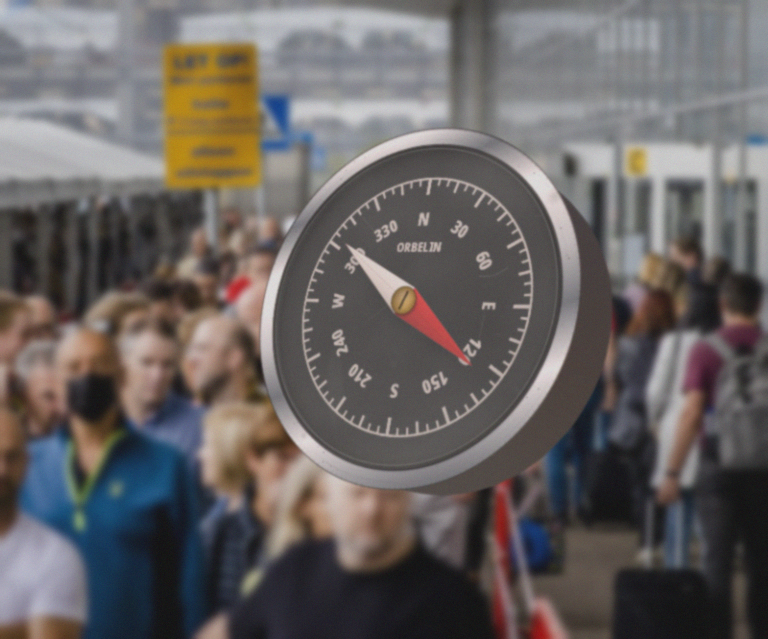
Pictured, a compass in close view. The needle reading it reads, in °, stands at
125 °
